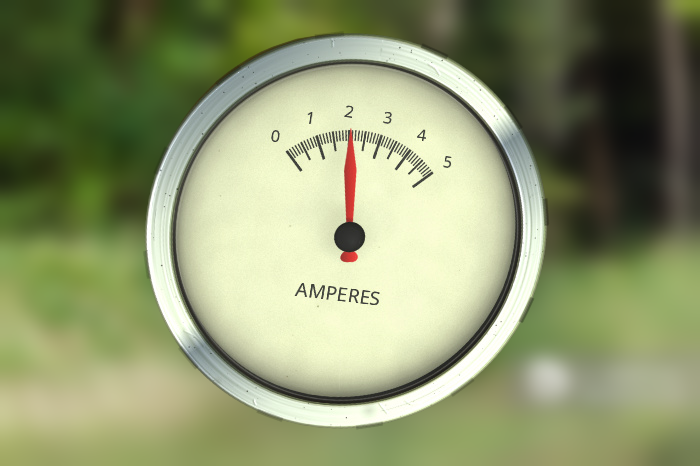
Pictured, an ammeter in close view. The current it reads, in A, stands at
2 A
